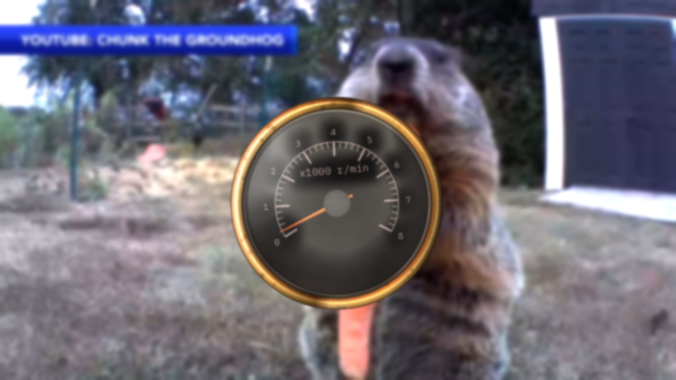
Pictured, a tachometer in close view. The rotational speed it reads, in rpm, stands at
200 rpm
